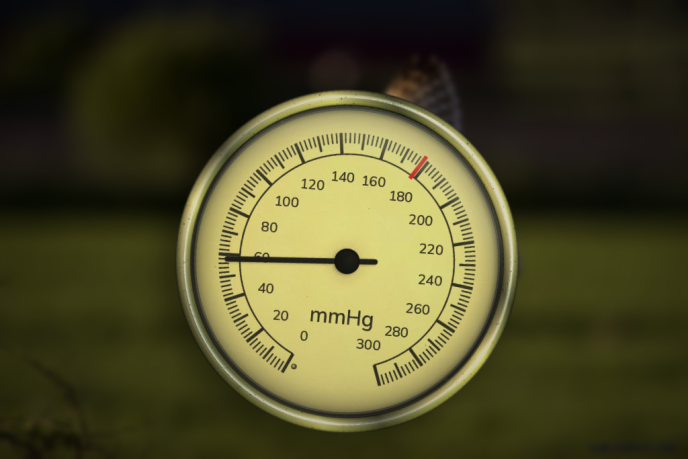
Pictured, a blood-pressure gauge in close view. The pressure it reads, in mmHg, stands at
58 mmHg
